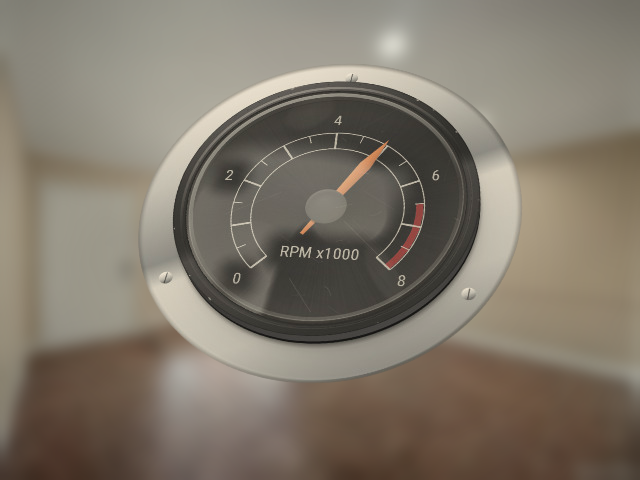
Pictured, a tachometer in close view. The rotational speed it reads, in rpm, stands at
5000 rpm
